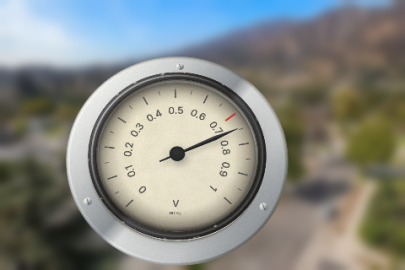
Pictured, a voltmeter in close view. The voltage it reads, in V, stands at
0.75 V
